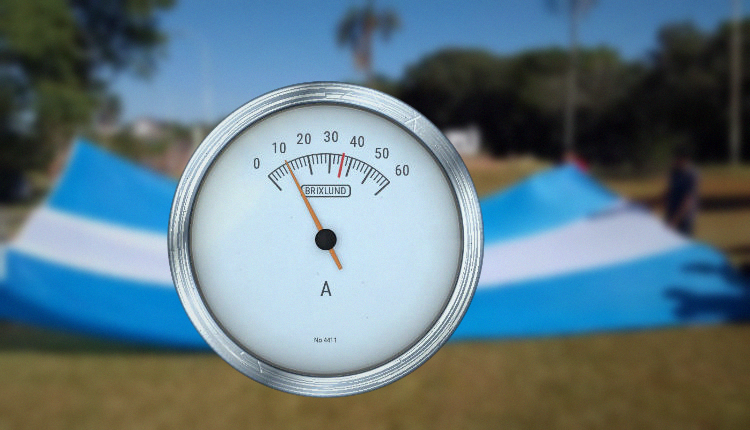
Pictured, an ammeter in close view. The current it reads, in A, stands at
10 A
